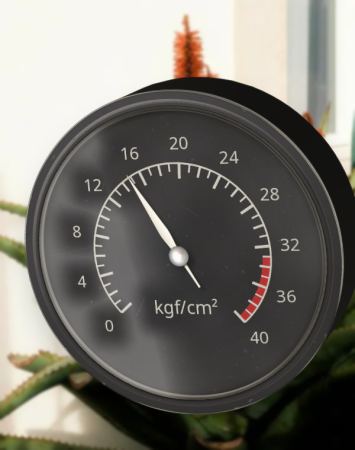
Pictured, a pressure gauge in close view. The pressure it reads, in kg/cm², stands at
15 kg/cm²
